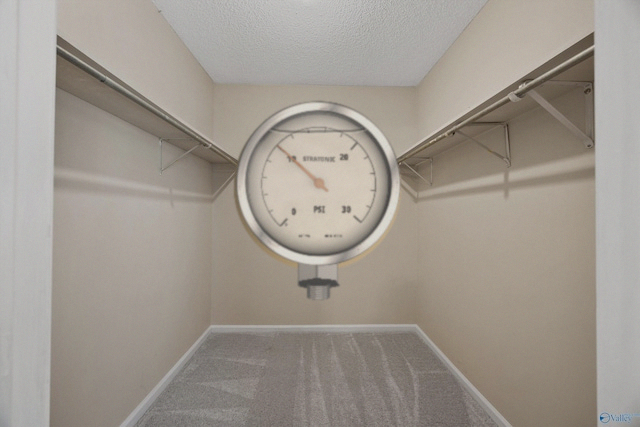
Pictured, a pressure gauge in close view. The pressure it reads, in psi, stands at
10 psi
